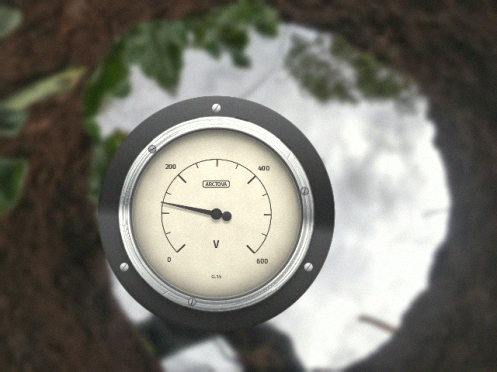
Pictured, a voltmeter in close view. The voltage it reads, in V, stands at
125 V
